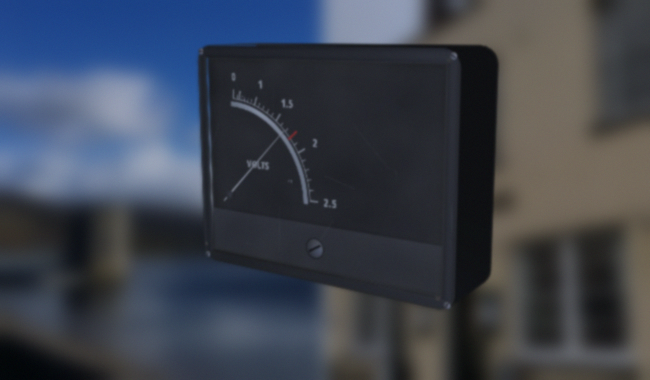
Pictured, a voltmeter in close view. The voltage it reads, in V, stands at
1.7 V
